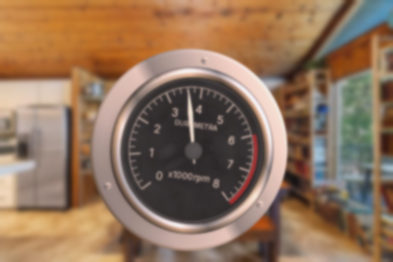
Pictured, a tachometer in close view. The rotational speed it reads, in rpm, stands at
3600 rpm
